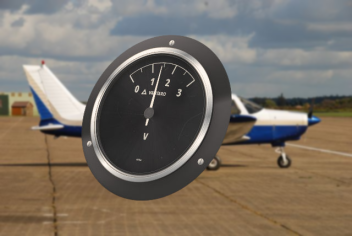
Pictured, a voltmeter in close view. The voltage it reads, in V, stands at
1.5 V
